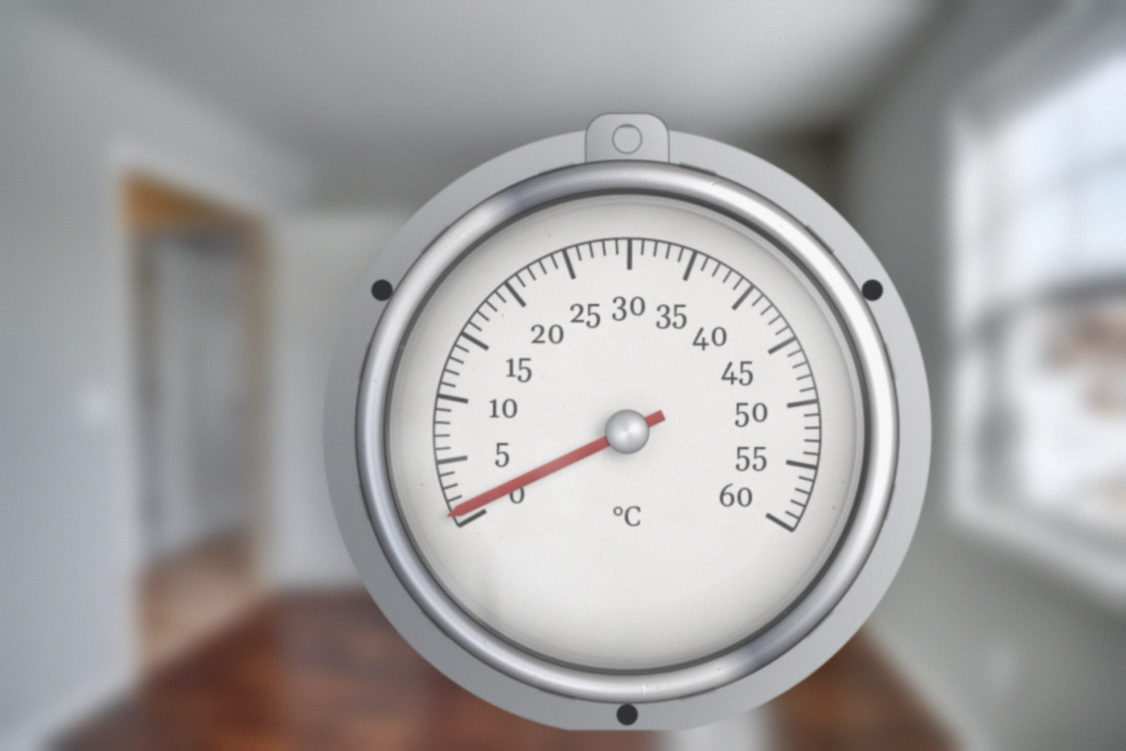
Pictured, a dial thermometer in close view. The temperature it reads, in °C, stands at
1 °C
